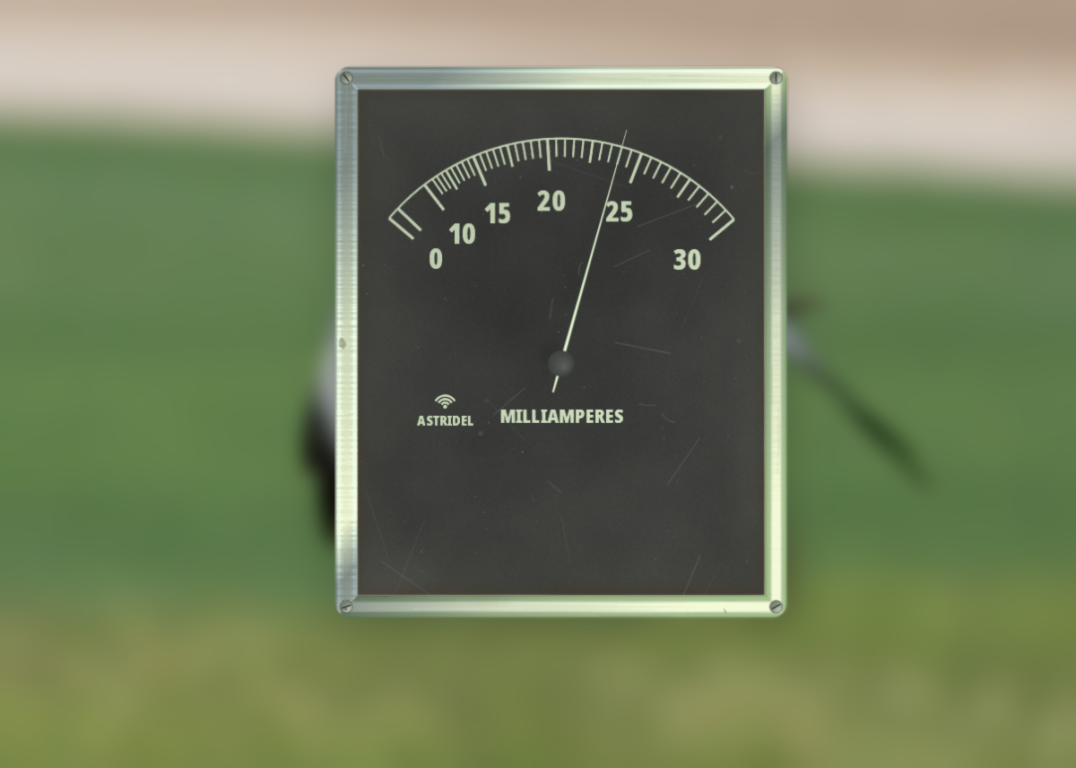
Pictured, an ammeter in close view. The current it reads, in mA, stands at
24 mA
